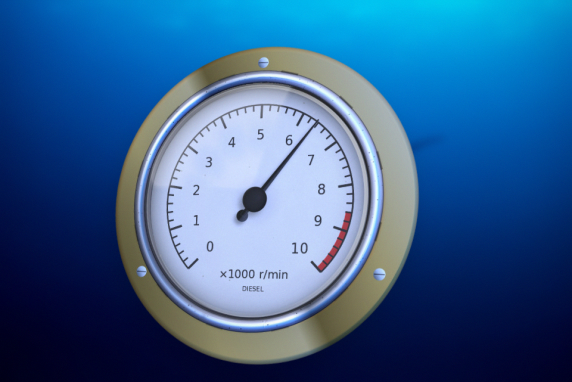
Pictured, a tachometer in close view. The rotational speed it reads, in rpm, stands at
6400 rpm
